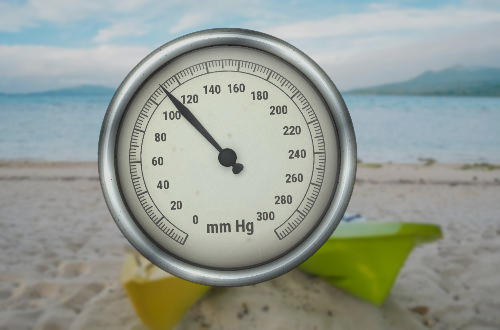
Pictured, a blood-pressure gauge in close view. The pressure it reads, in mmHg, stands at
110 mmHg
